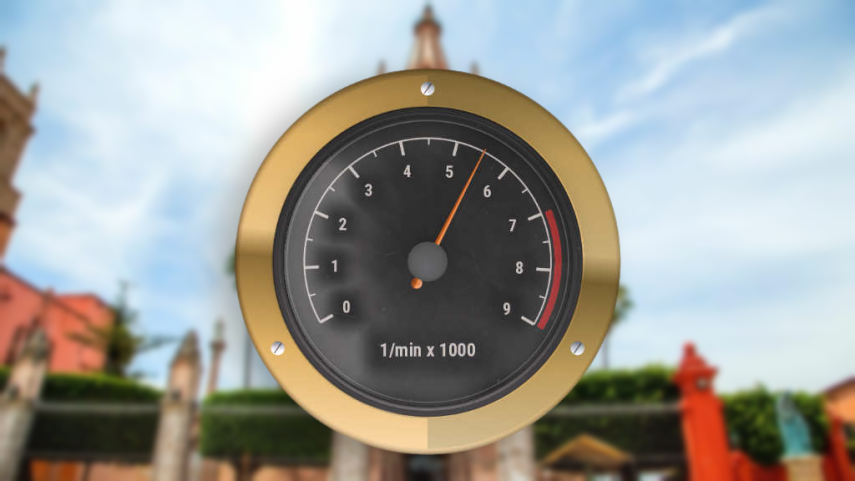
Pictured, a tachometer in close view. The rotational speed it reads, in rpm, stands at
5500 rpm
